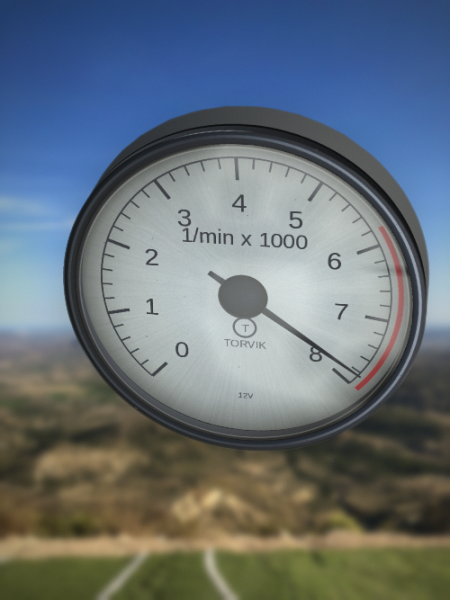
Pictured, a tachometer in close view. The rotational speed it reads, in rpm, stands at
7800 rpm
